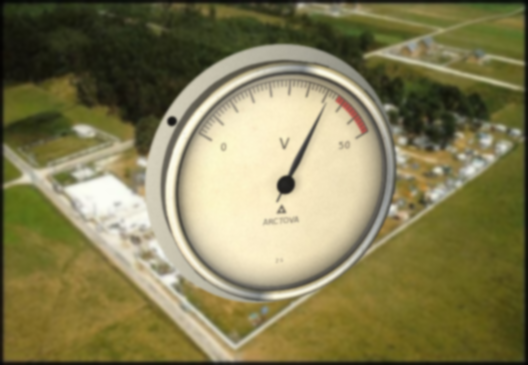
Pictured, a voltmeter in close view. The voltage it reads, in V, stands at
35 V
